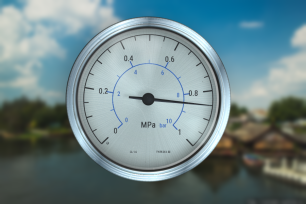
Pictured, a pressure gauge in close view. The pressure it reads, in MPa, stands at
0.85 MPa
